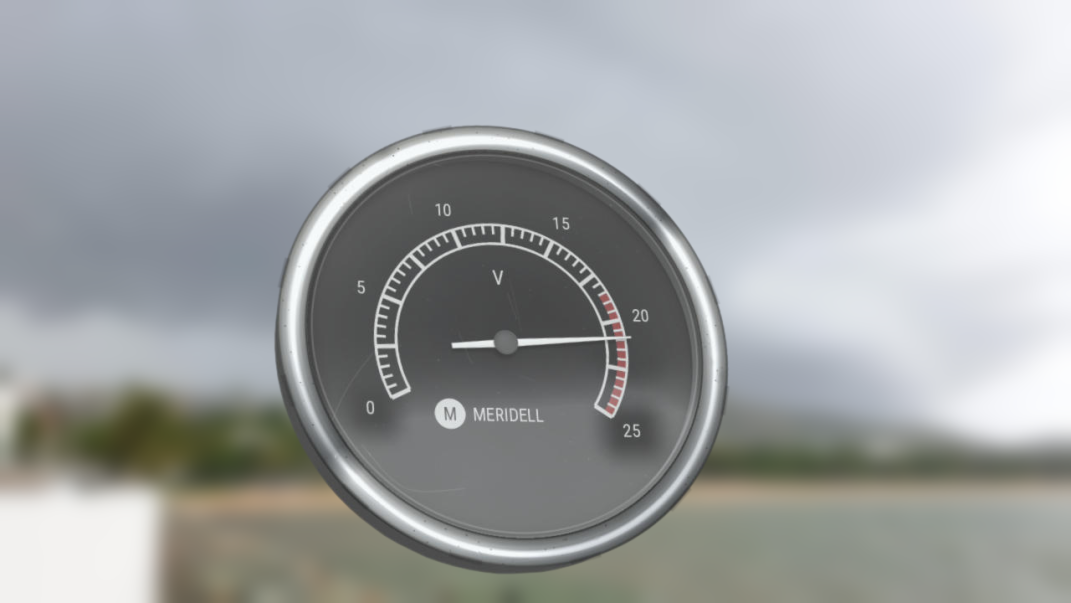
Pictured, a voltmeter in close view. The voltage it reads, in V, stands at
21 V
